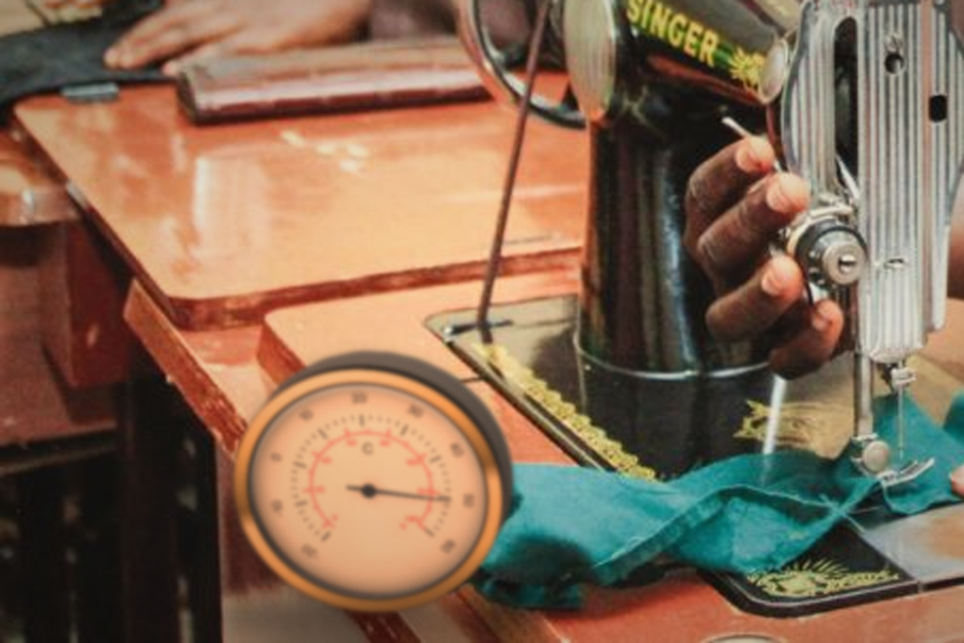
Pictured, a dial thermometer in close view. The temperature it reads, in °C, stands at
50 °C
